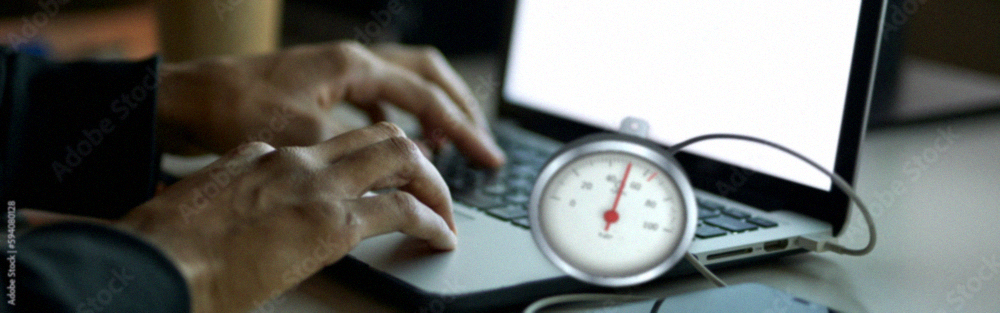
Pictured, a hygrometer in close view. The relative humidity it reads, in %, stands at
50 %
